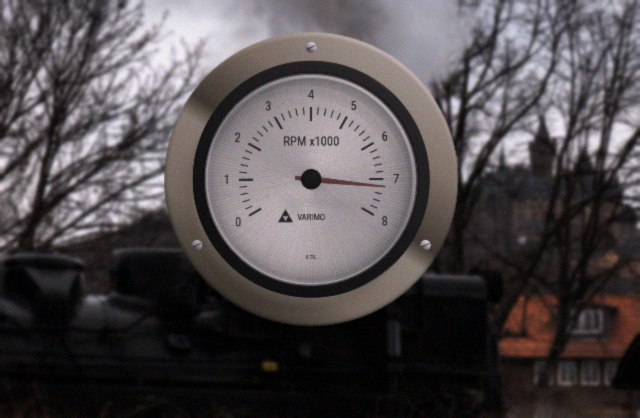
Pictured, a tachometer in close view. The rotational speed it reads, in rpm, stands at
7200 rpm
